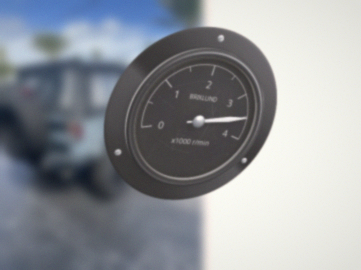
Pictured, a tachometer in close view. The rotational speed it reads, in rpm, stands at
3500 rpm
